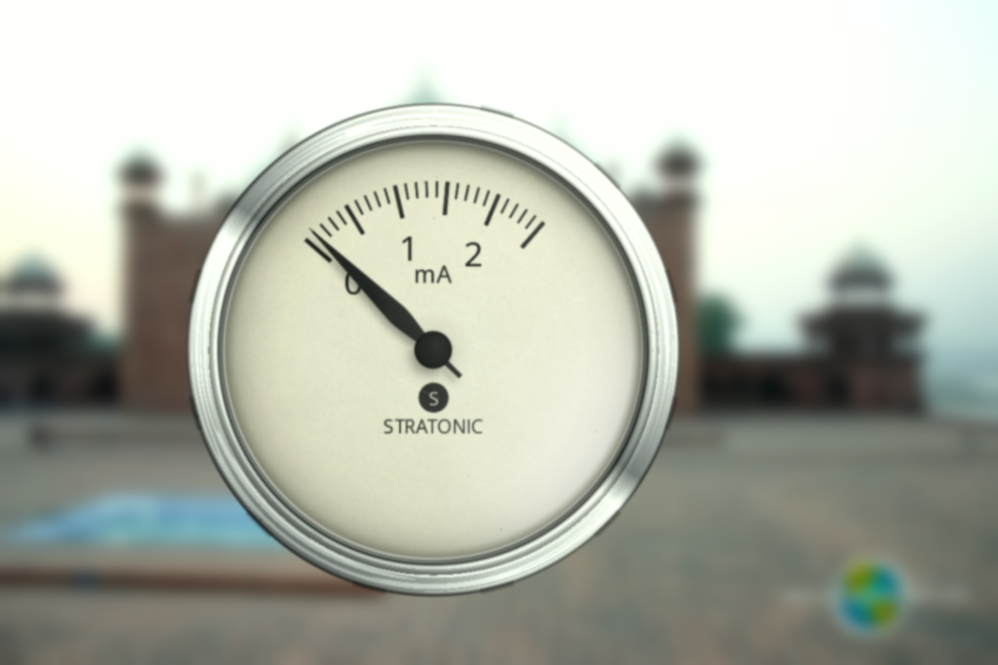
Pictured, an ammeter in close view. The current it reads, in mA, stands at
0.1 mA
